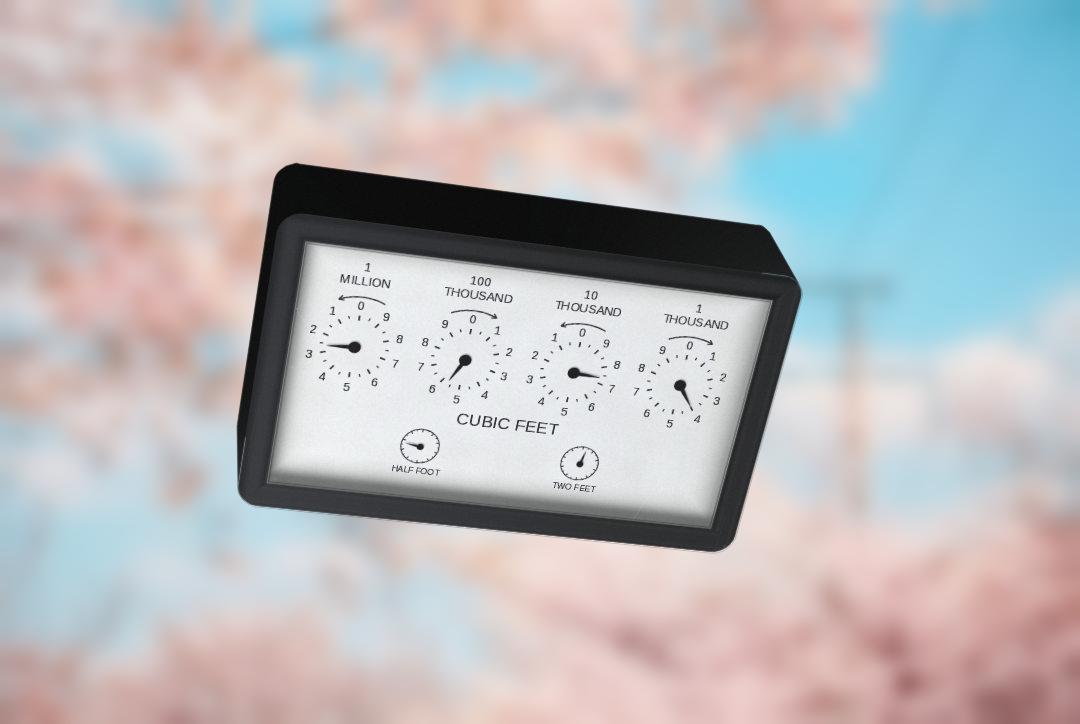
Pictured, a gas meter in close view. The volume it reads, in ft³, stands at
257400 ft³
